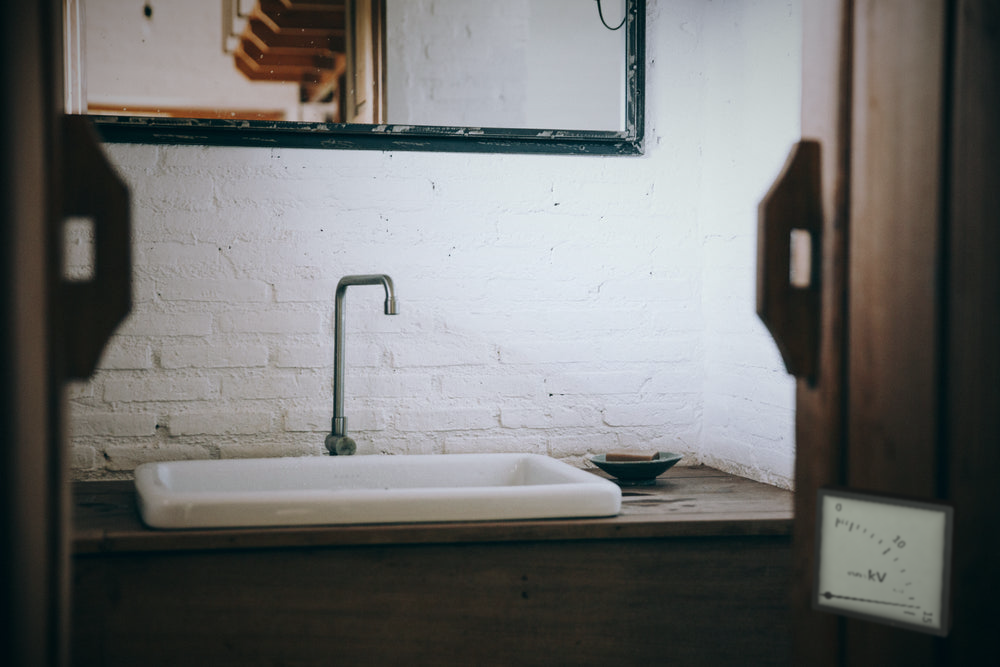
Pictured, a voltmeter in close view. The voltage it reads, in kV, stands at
14.5 kV
